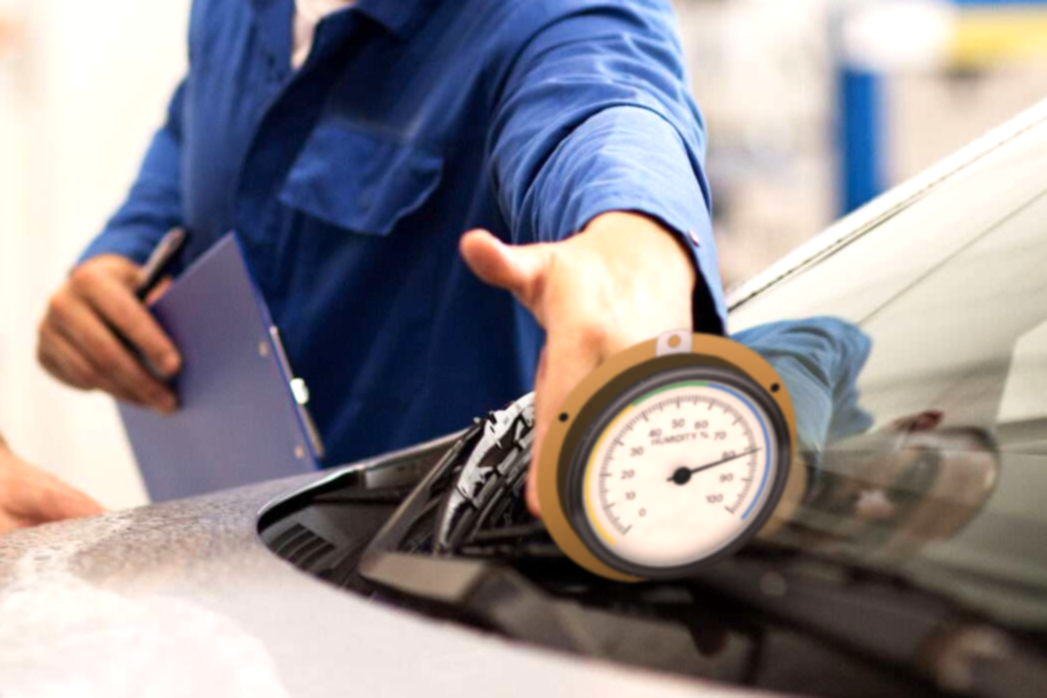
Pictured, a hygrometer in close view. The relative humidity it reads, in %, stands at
80 %
